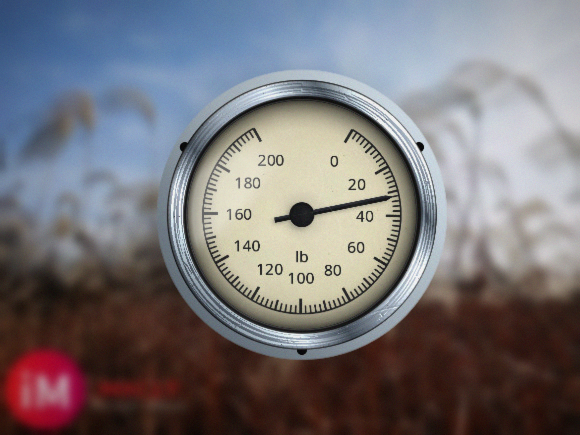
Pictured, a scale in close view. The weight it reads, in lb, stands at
32 lb
